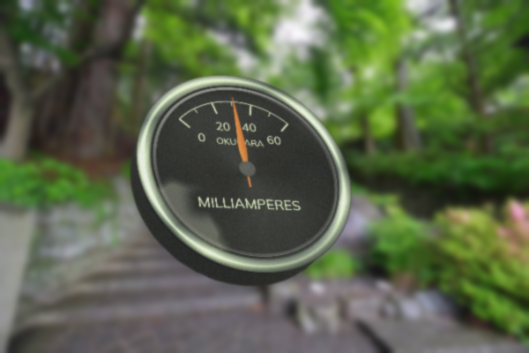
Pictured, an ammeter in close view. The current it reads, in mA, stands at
30 mA
